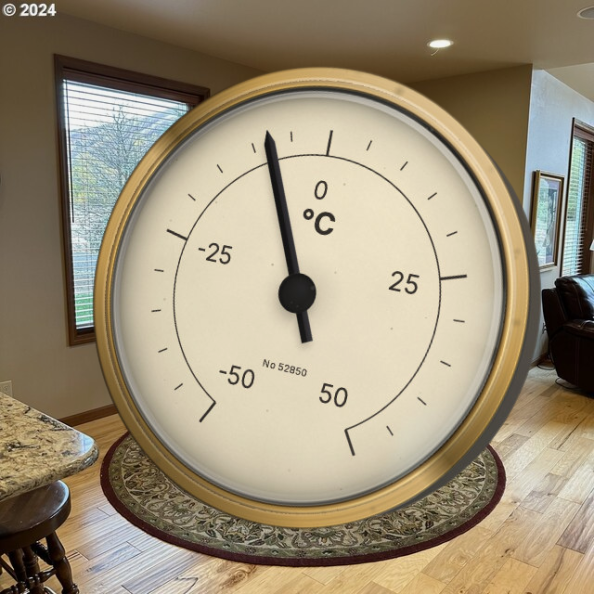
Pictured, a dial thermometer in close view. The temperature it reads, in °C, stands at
-7.5 °C
